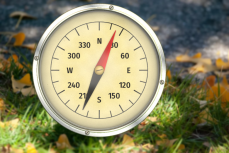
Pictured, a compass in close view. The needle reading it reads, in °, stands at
22.5 °
